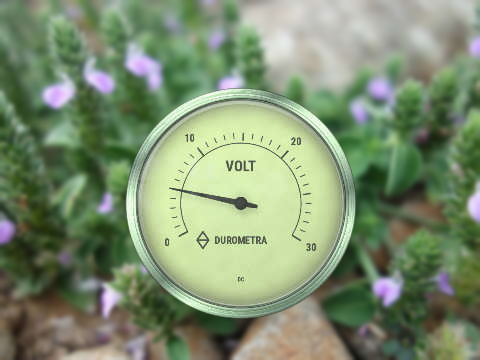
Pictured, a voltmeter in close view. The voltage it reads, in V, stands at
5 V
